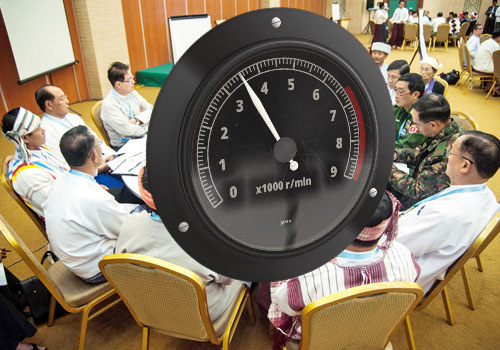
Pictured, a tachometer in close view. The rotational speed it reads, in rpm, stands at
3500 rpm
